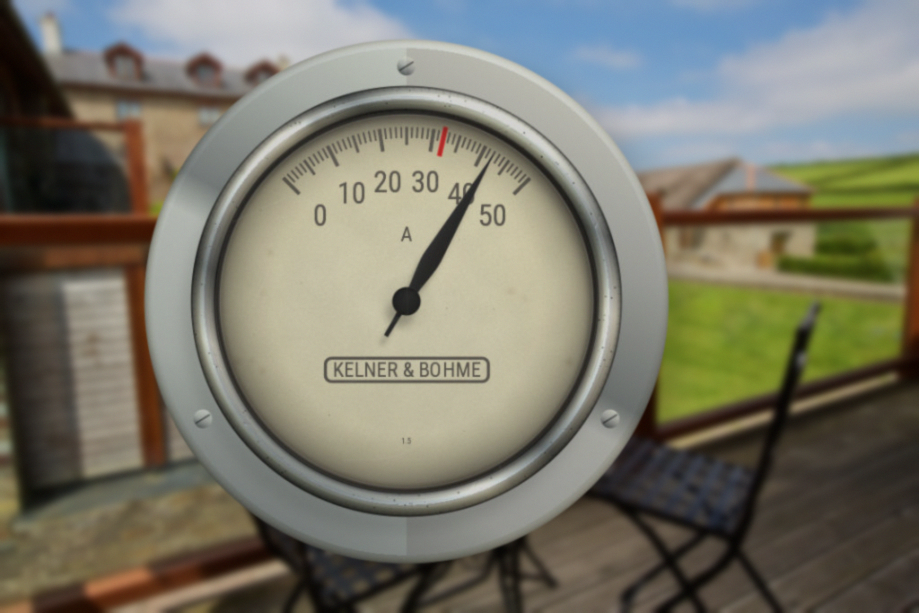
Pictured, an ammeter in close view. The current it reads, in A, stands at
42 A
